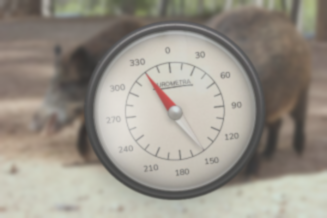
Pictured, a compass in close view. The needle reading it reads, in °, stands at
330 °
